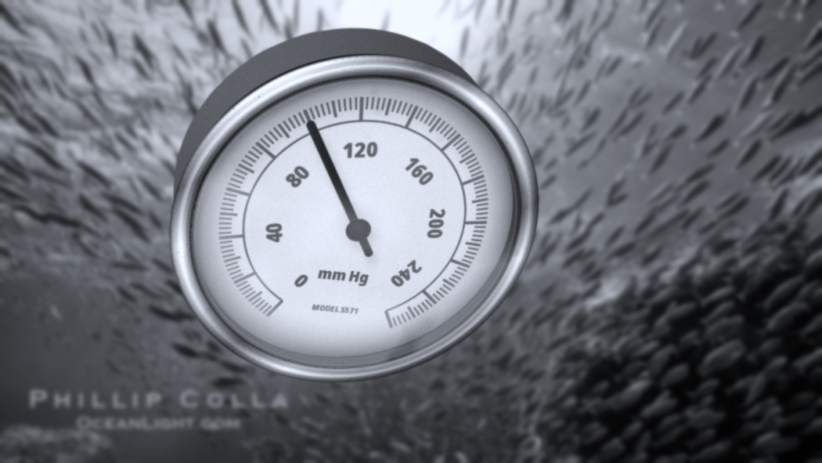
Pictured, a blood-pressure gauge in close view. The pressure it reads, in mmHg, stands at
100 mmHg
